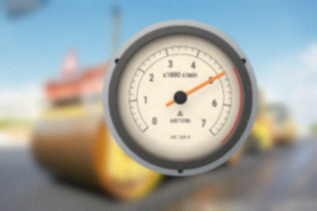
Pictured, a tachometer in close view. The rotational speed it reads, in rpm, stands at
5000 rpm
